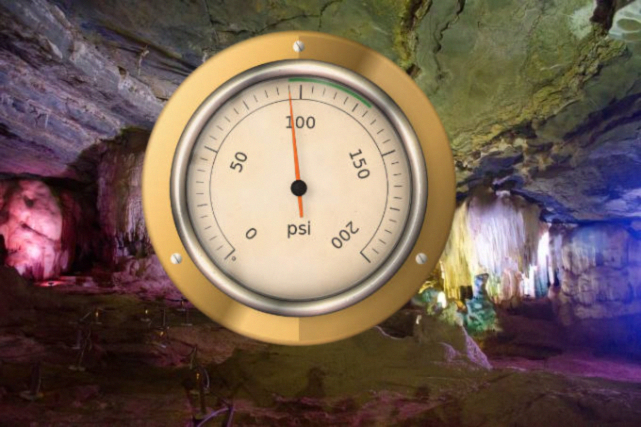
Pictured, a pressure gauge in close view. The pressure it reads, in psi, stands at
95 psi
